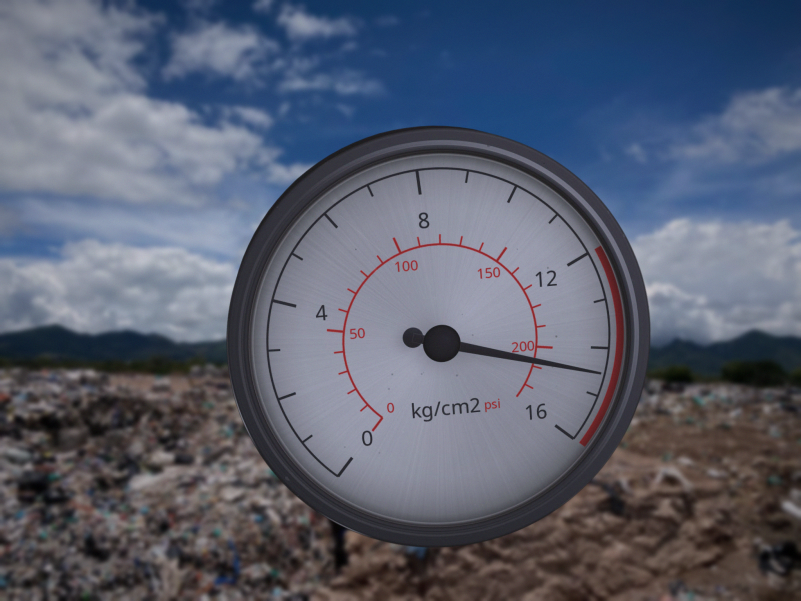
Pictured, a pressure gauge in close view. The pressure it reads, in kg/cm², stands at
14.5 kg/cm²
